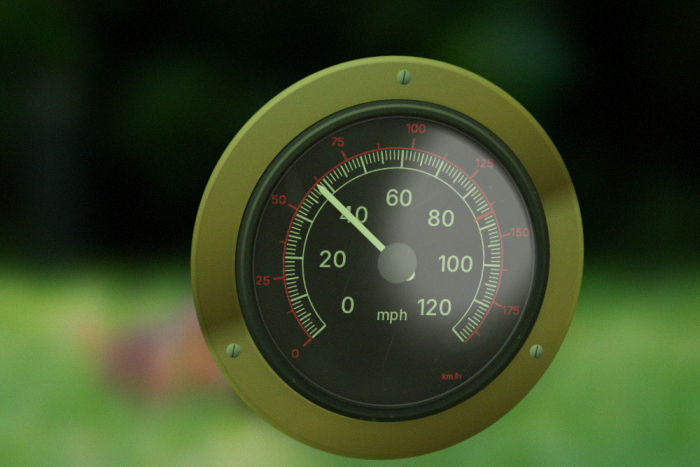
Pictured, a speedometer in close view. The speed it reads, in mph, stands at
38 mph
